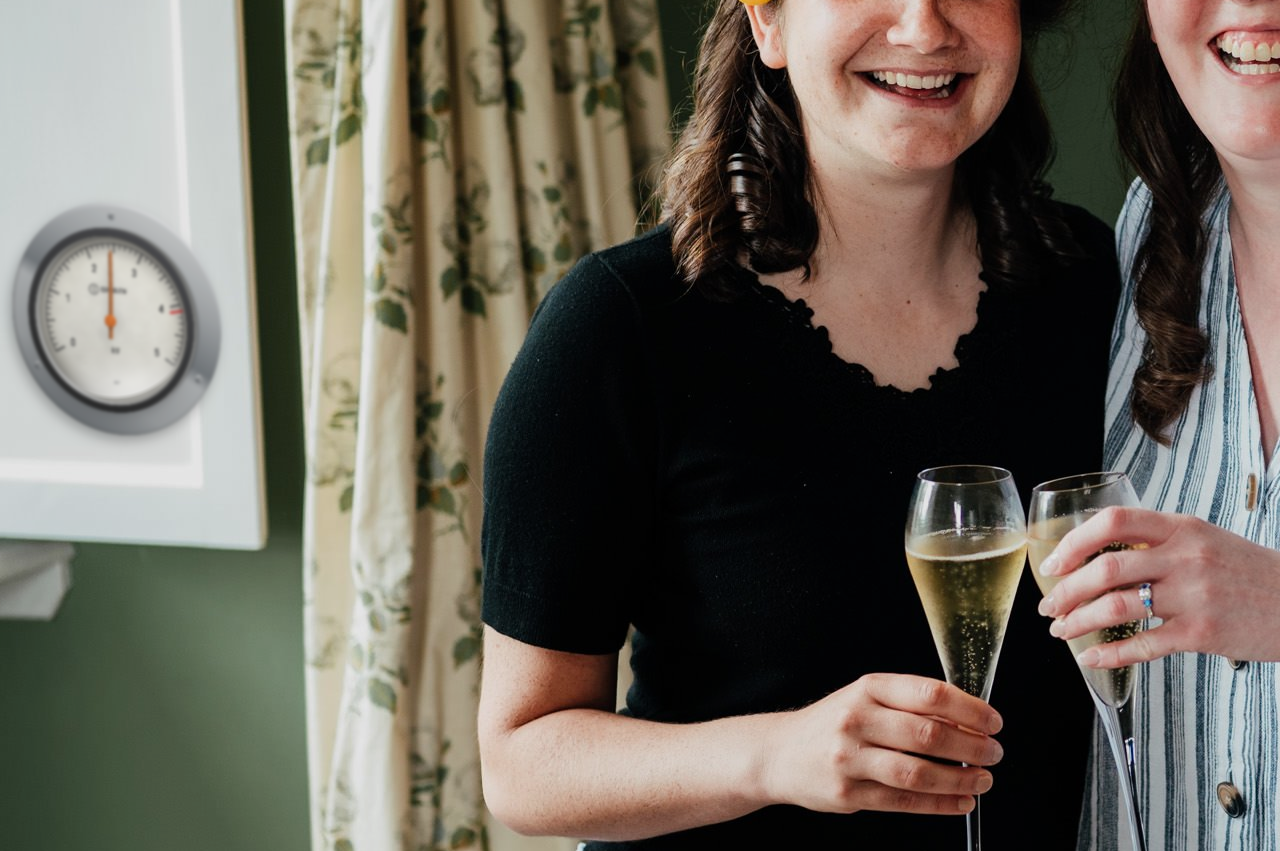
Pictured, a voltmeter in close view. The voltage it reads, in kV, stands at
2.5 kV
